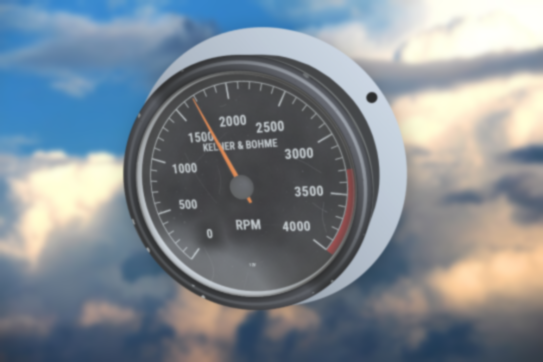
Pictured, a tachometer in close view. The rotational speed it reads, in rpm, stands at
1700 rpm
